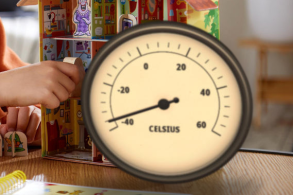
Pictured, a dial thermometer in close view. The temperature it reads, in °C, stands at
-36 °C
